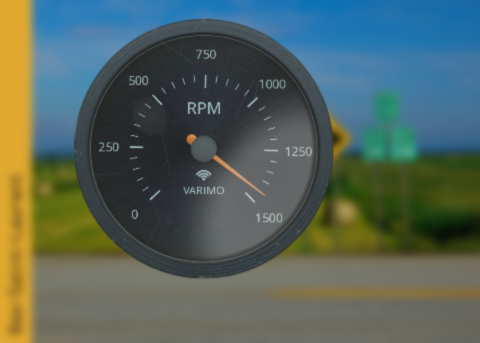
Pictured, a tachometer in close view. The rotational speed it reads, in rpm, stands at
1450 rpm
